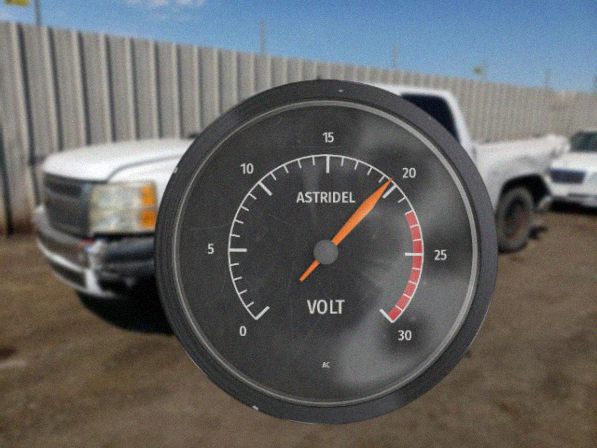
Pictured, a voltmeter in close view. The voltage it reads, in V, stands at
19.5 V
